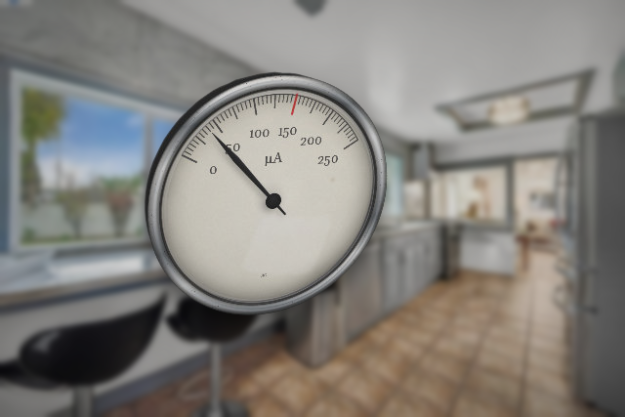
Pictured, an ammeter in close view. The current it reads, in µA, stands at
40 µA
